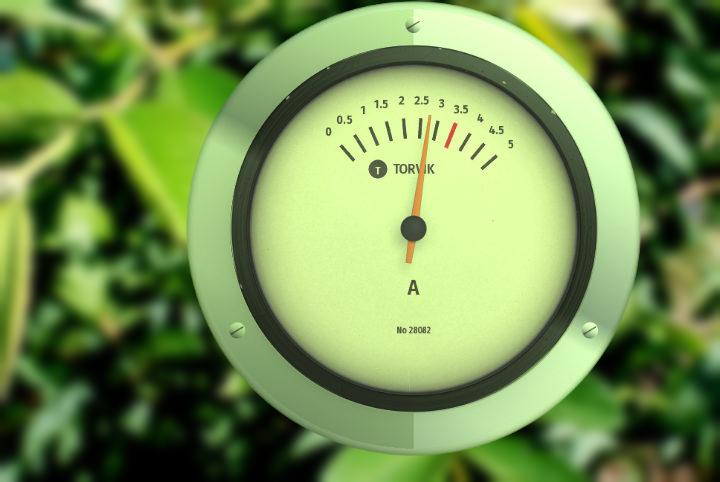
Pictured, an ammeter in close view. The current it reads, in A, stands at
2.75 A
